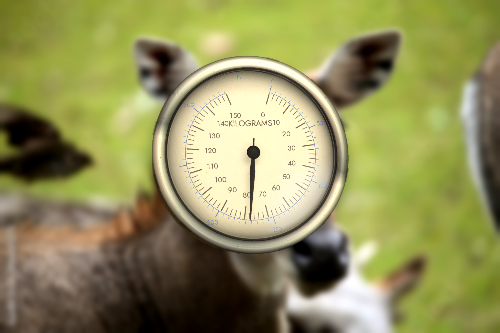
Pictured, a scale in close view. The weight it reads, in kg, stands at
78 kg
